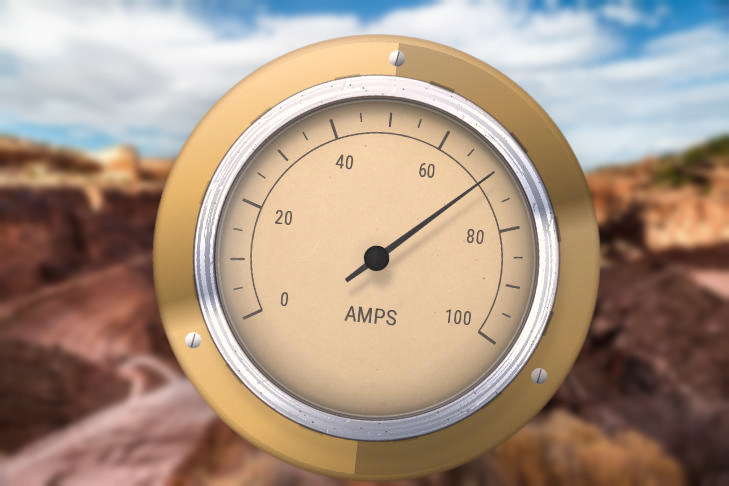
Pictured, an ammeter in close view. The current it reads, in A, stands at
70 A
